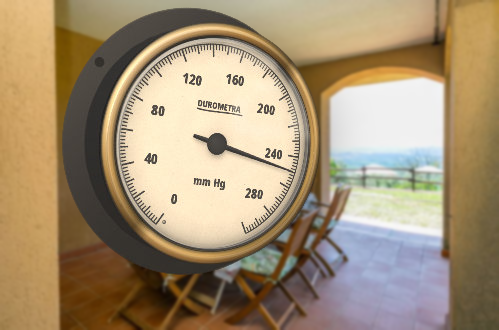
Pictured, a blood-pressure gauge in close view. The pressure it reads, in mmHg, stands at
250 mmHg
